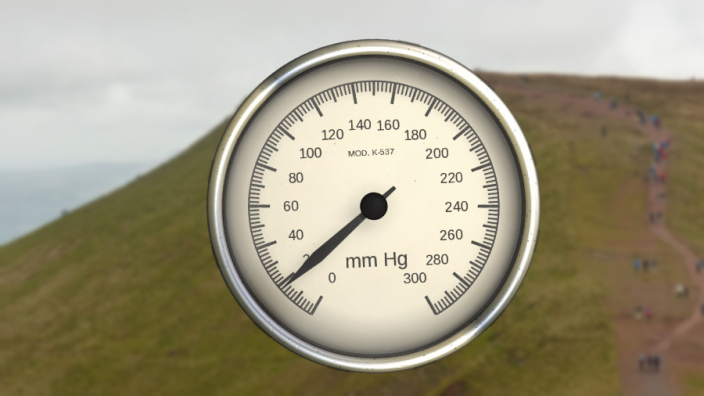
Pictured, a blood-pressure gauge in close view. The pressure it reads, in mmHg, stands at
18 mmHg
